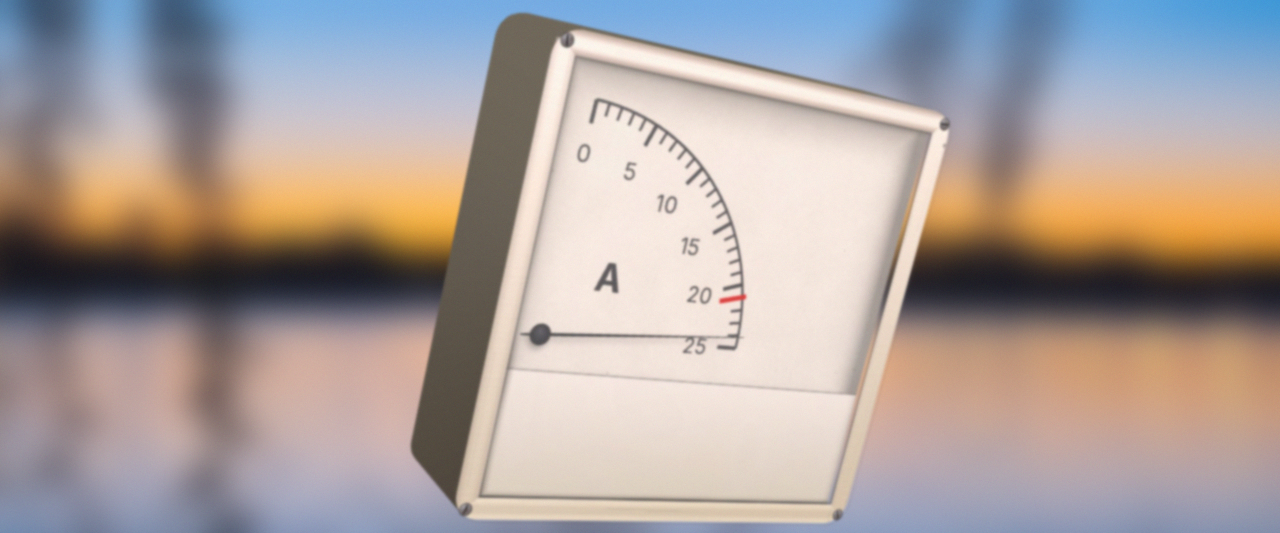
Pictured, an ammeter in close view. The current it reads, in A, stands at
24 A
